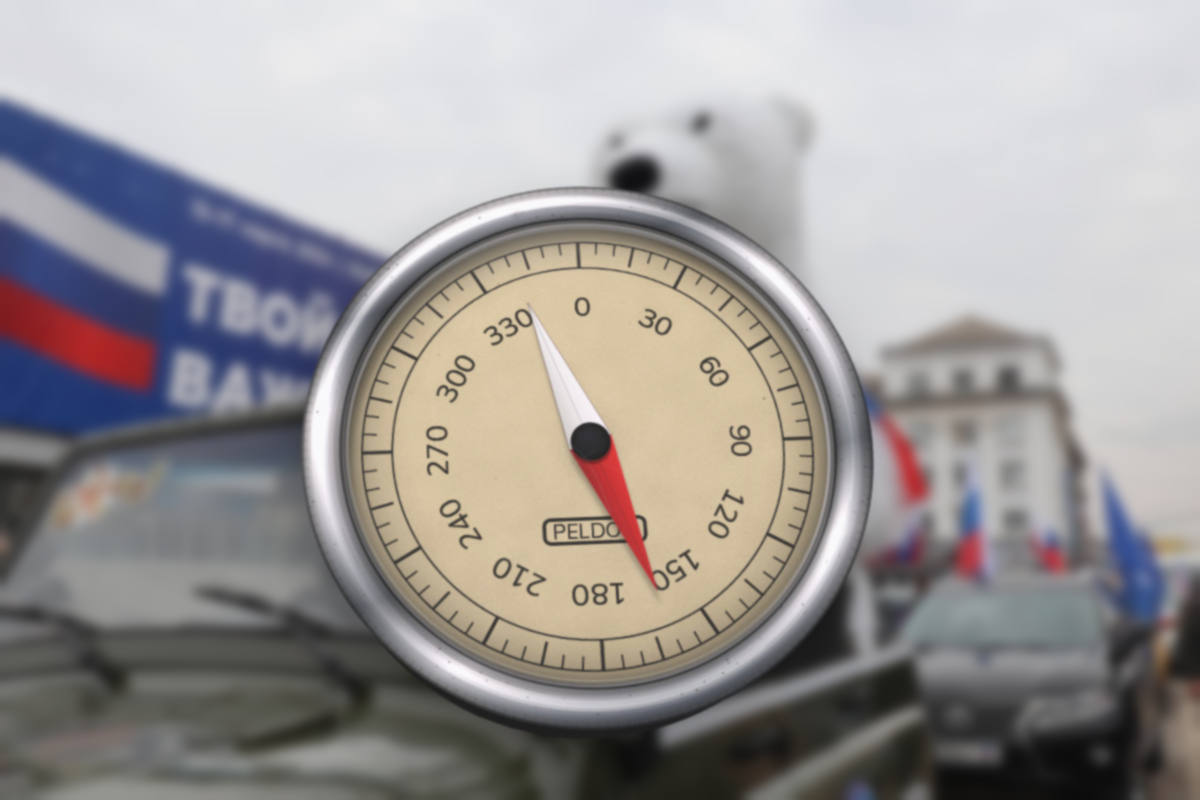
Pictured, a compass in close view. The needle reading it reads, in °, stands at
160 °
